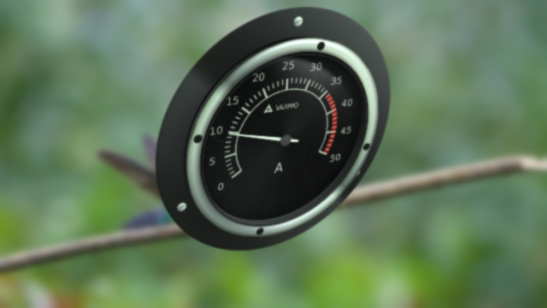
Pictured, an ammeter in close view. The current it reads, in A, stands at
10 A
